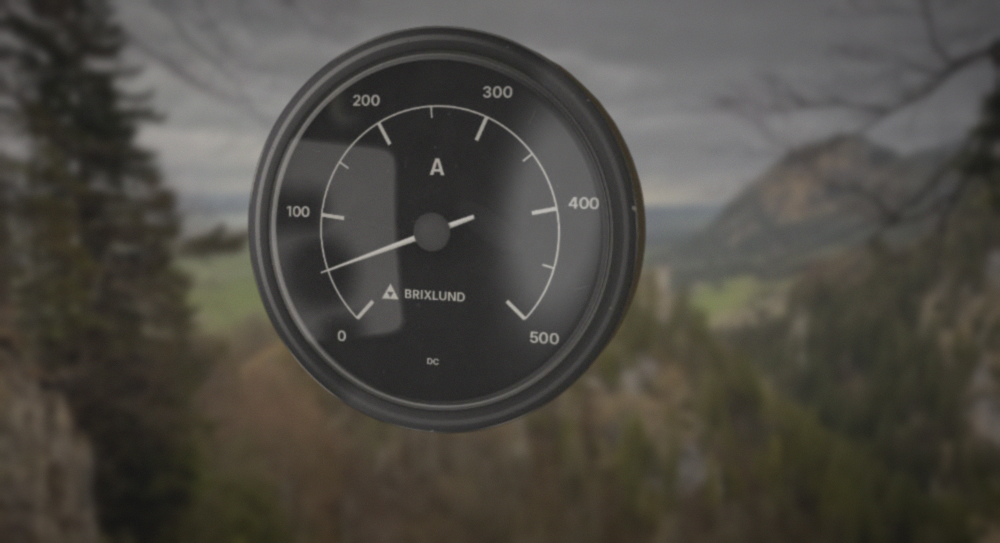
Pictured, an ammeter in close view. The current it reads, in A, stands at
50 A
